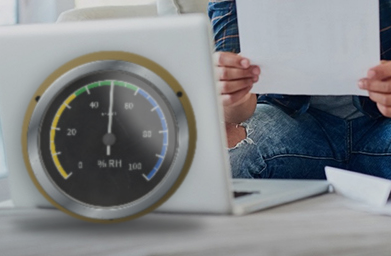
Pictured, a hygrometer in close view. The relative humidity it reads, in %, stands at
50 %
